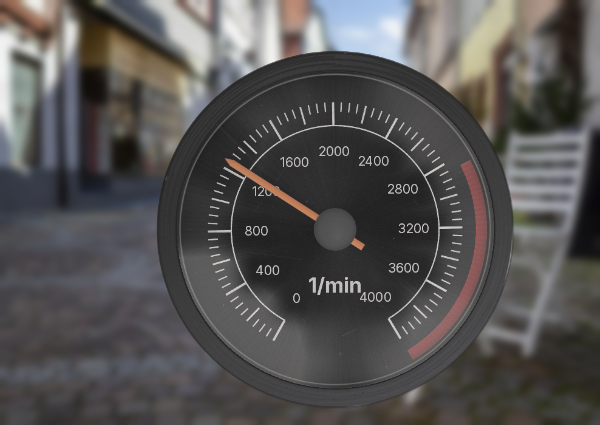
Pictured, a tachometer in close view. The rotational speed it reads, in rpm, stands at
1250 rpm
